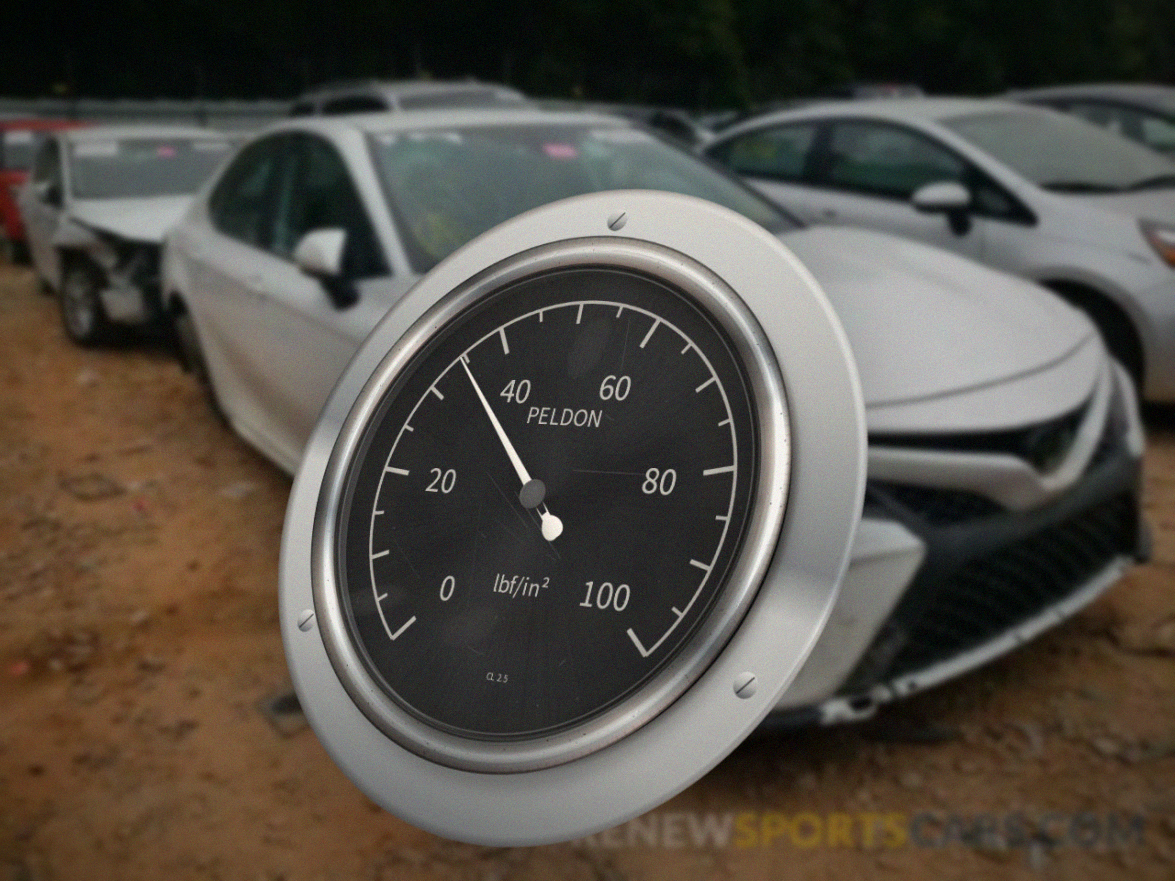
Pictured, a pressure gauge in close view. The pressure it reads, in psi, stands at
35 psi
